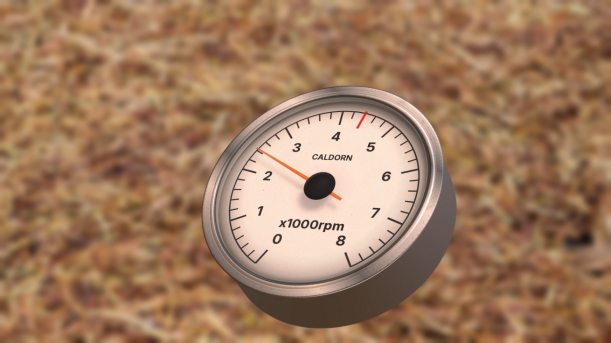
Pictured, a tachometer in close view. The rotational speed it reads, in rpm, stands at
2400 rpm
